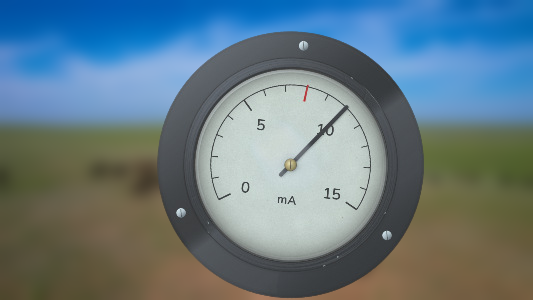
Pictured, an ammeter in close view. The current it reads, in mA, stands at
10 mA
